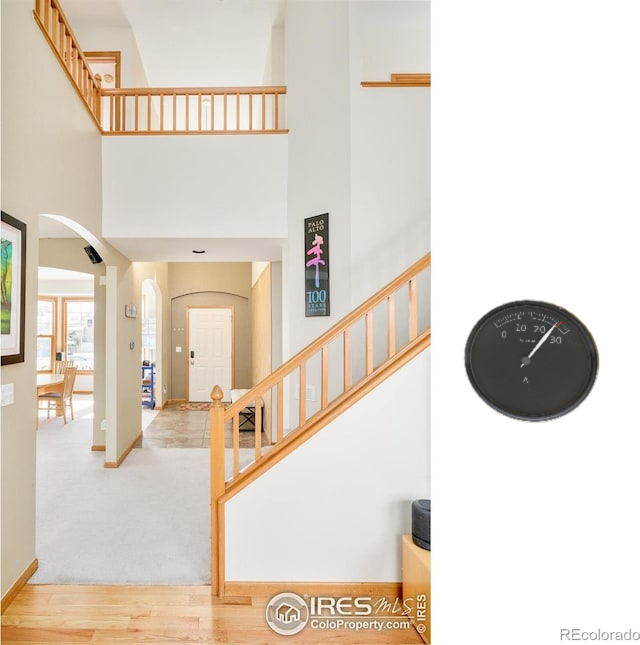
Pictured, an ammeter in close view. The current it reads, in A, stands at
25 A
